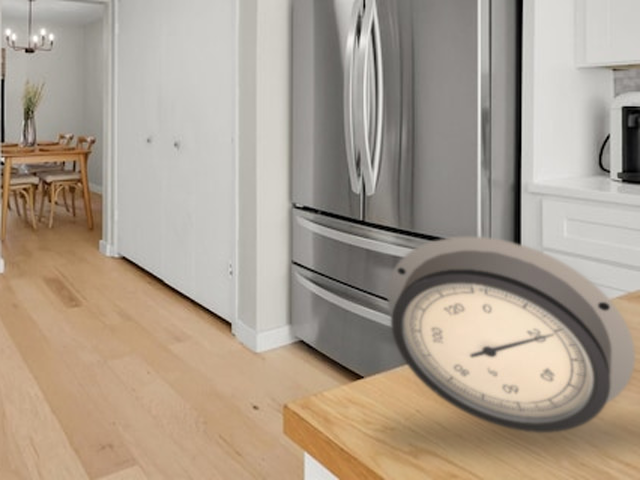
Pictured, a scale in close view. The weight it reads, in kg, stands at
20 kg
